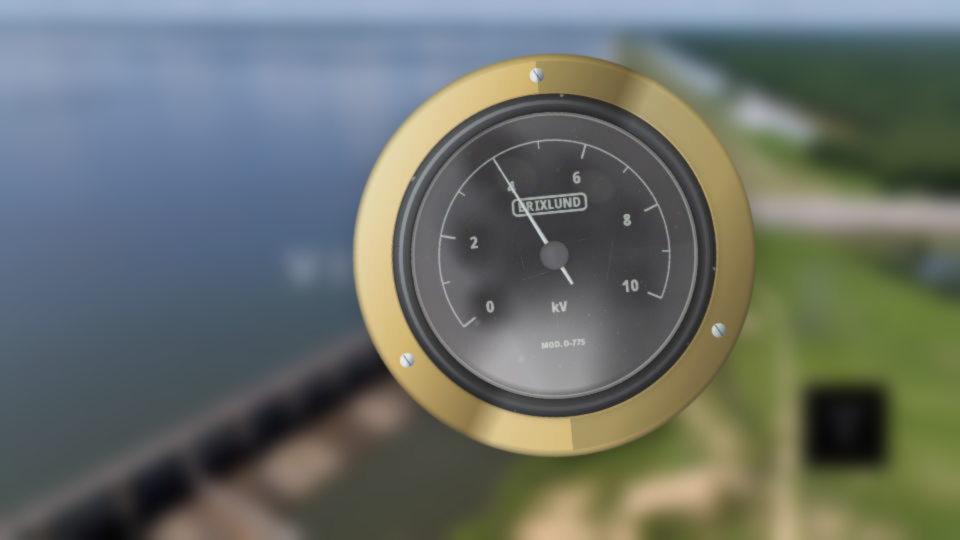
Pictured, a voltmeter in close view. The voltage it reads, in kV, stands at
4 kV
